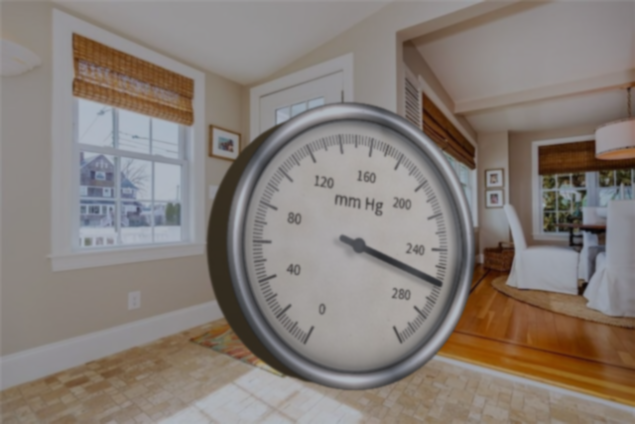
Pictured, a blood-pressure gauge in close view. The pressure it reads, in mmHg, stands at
260 mmHg
